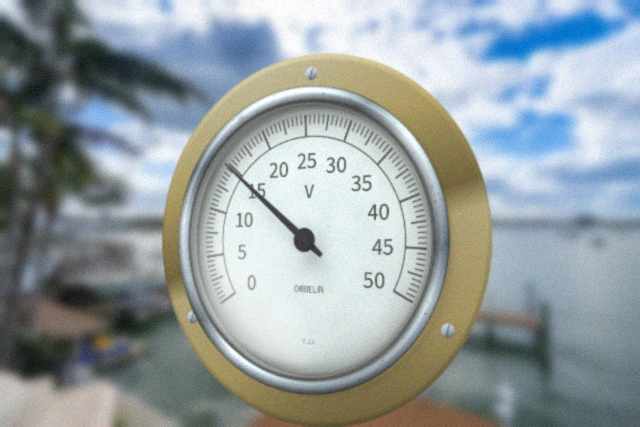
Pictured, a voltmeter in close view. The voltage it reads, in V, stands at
15 V
